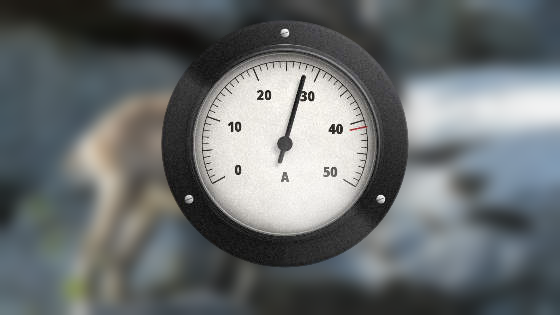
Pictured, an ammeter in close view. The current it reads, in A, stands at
28 A
